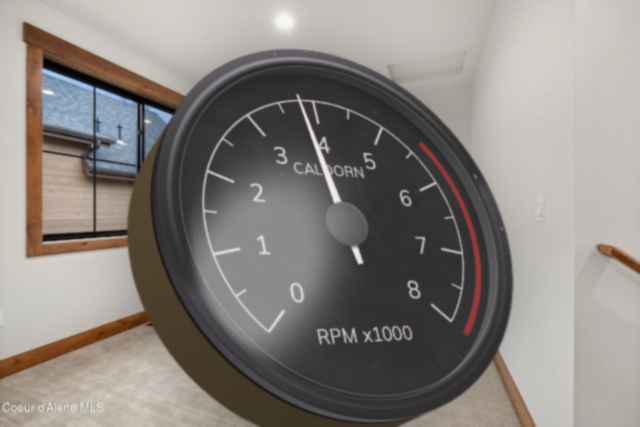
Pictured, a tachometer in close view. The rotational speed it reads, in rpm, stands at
3750 rpm
